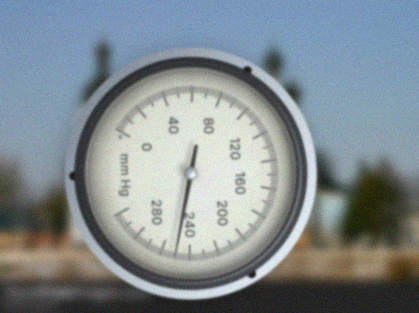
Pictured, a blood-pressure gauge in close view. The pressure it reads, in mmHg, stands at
250 mmHg
